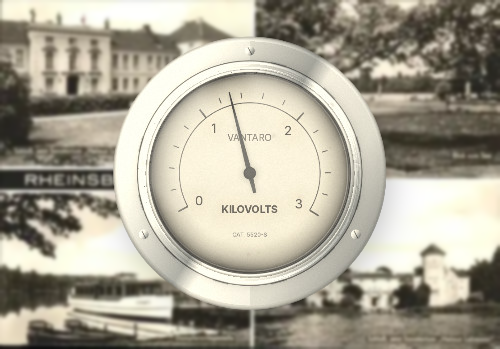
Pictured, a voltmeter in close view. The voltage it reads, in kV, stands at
1.3 kV
